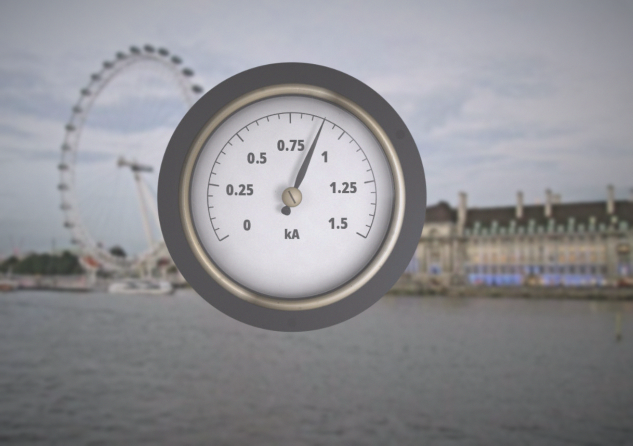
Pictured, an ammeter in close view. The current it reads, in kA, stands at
0.9 kA
